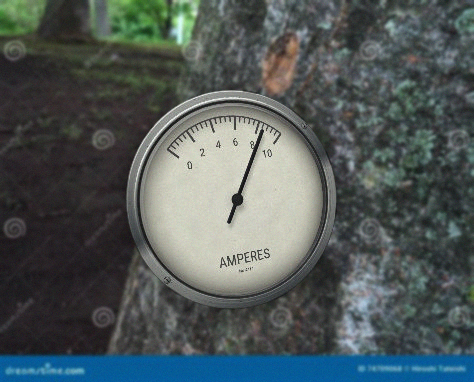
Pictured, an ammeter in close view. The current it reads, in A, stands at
8.4 A
